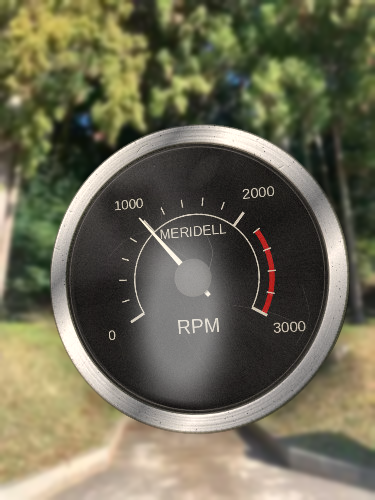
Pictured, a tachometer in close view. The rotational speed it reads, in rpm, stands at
1000 rpm
